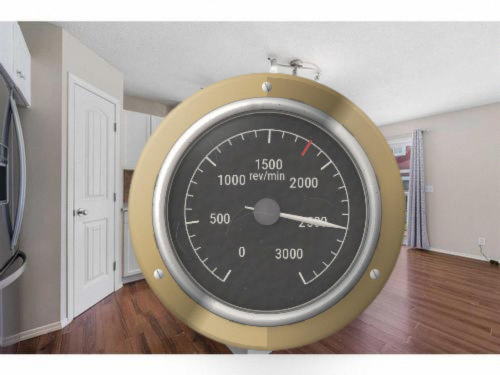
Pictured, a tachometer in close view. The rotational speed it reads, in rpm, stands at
2500 rpm
